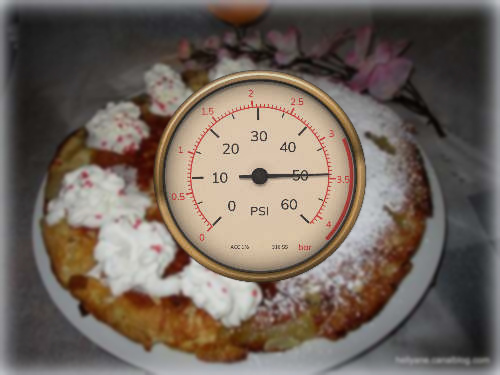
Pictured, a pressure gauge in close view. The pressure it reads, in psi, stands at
50 psi
